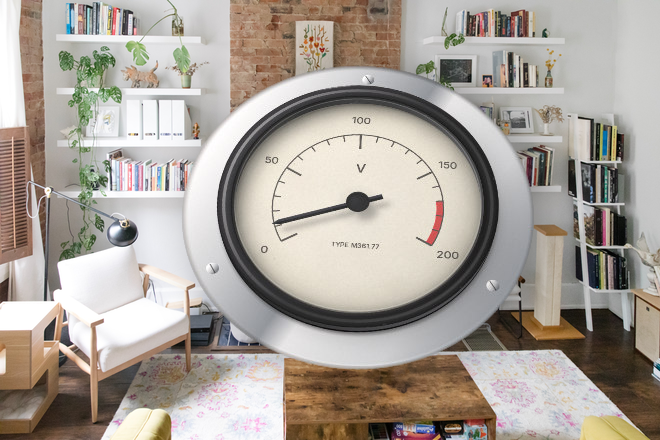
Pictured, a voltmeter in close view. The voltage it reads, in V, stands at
10 V
